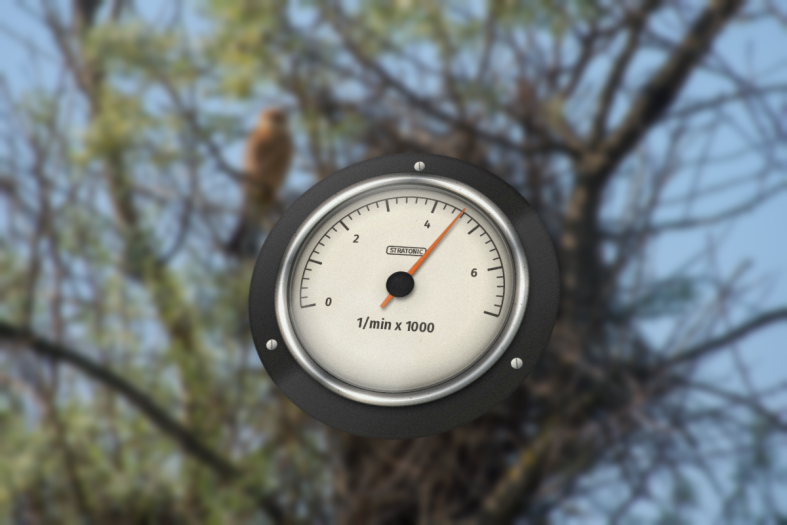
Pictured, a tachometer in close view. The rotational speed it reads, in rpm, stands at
4600 rpm
